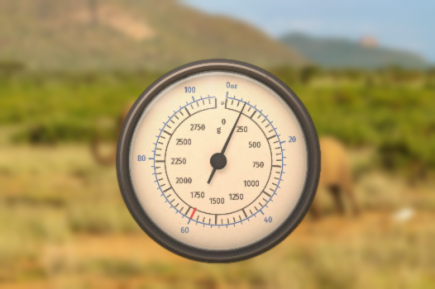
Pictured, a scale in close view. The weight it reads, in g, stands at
150 g
